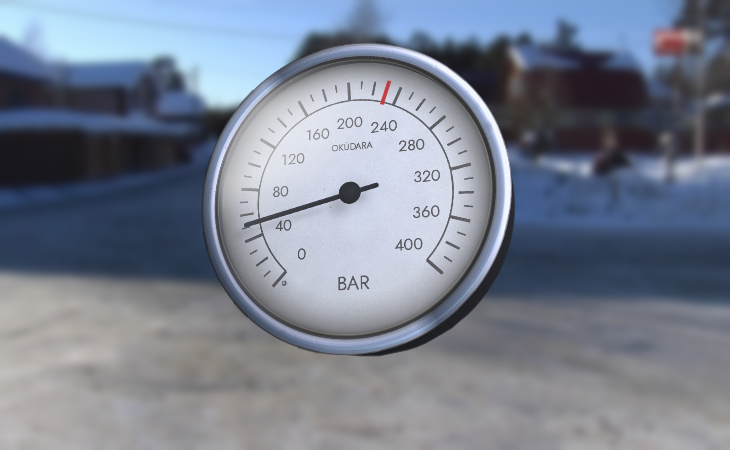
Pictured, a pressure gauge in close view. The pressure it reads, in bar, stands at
50 bar
